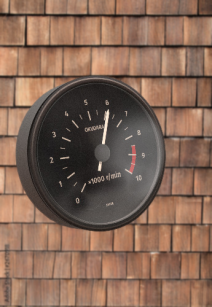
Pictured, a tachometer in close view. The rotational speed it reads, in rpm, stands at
6000 rpm
